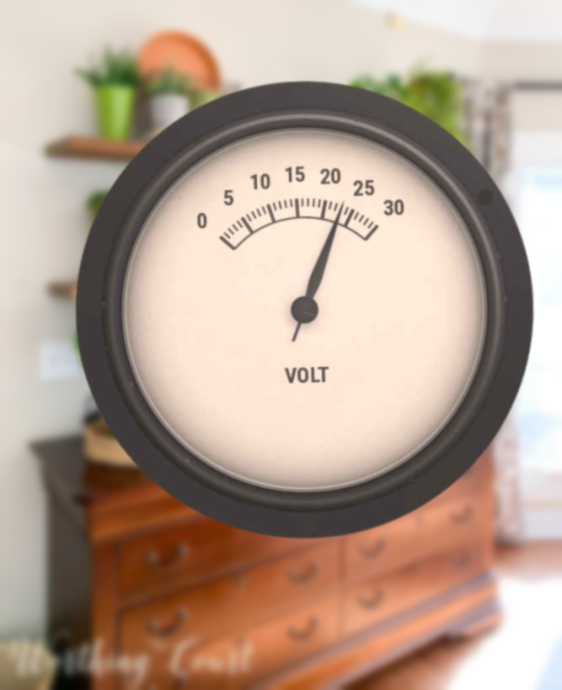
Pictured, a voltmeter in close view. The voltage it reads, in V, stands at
23 V
